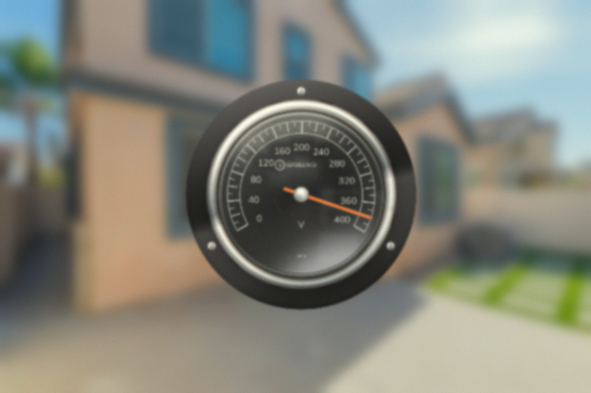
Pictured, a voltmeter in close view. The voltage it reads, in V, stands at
380 V
